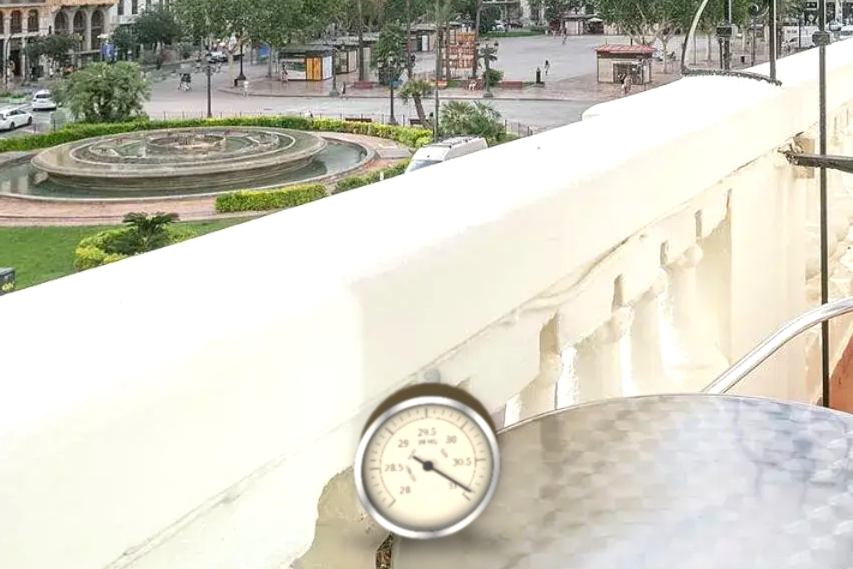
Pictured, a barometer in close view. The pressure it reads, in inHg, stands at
30.9 inHg
